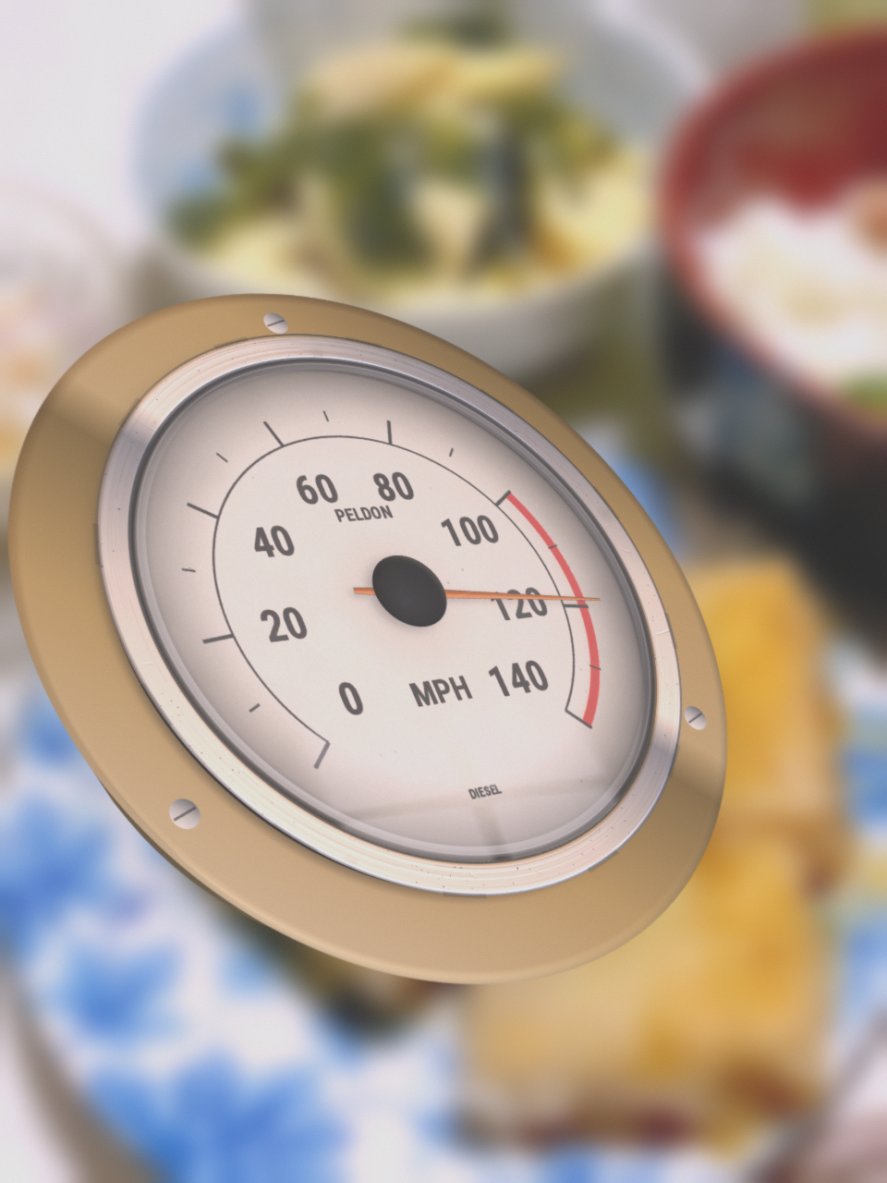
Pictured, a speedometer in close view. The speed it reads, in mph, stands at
120 mph
